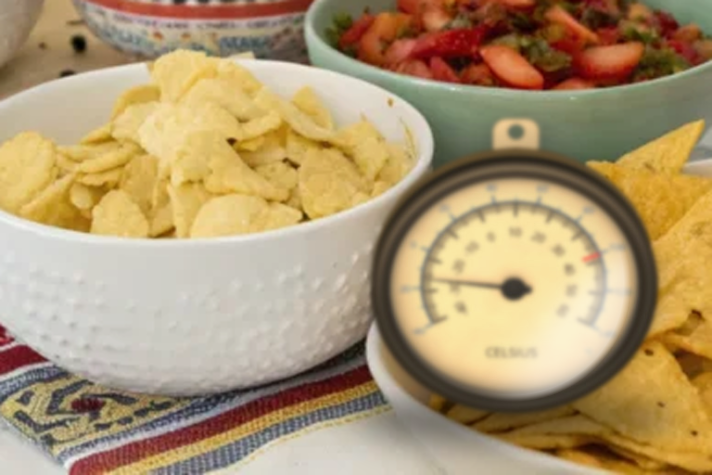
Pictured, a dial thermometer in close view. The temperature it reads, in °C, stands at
-25 °C
